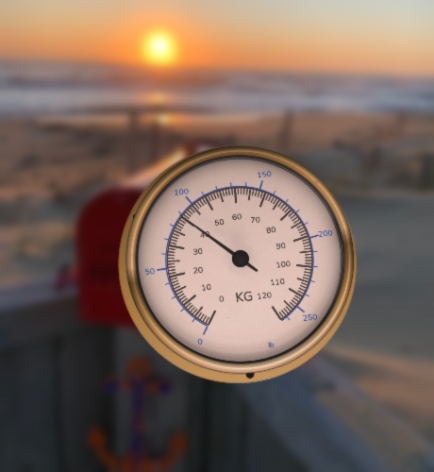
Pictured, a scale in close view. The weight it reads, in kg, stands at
40 kg
